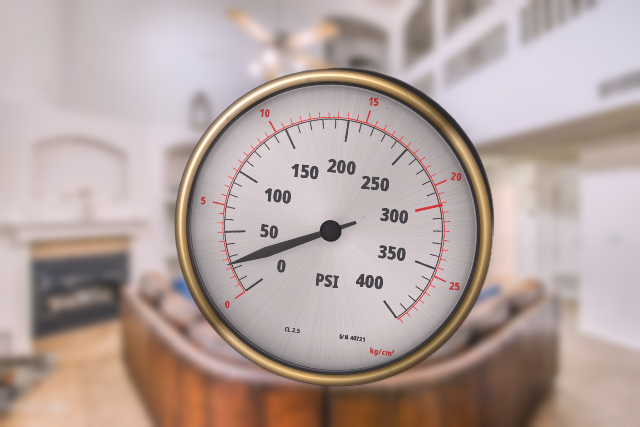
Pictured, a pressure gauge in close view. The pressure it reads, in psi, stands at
25 psi
